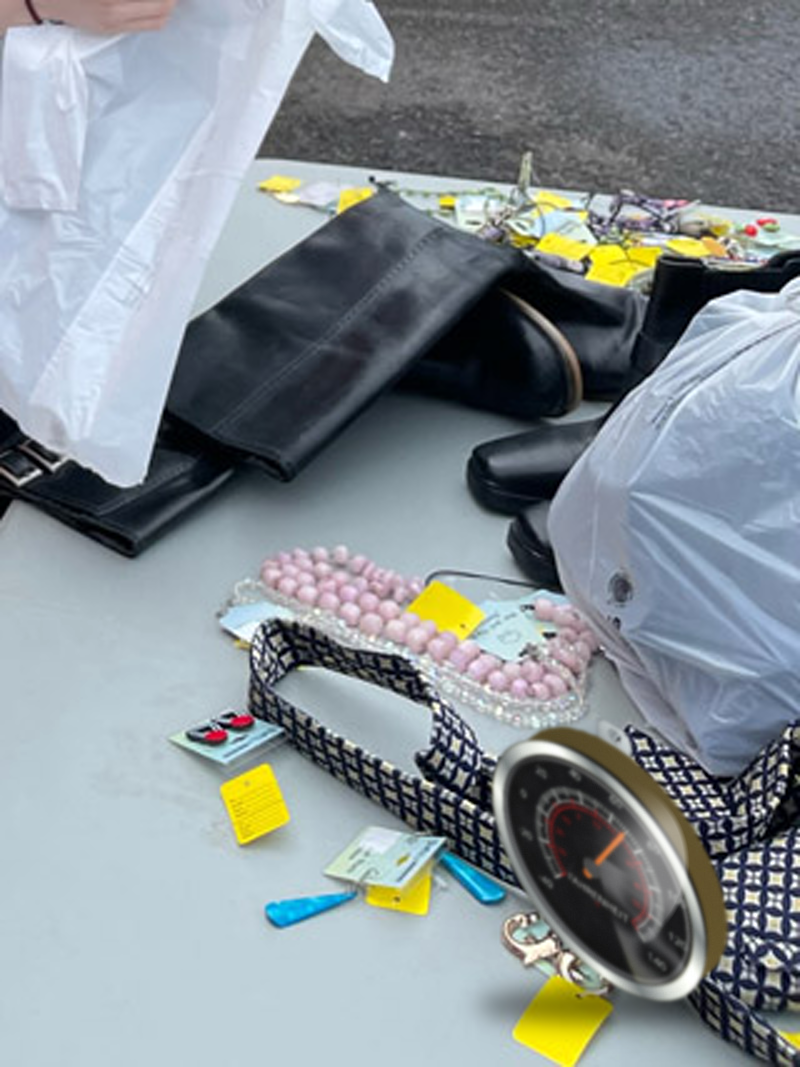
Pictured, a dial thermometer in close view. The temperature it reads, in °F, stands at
70 °F
